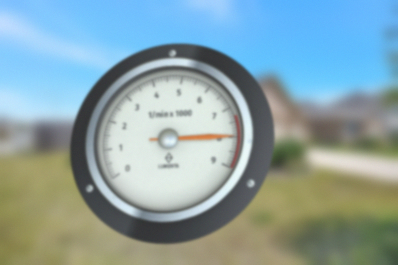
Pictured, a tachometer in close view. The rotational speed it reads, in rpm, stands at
8000 rpm
